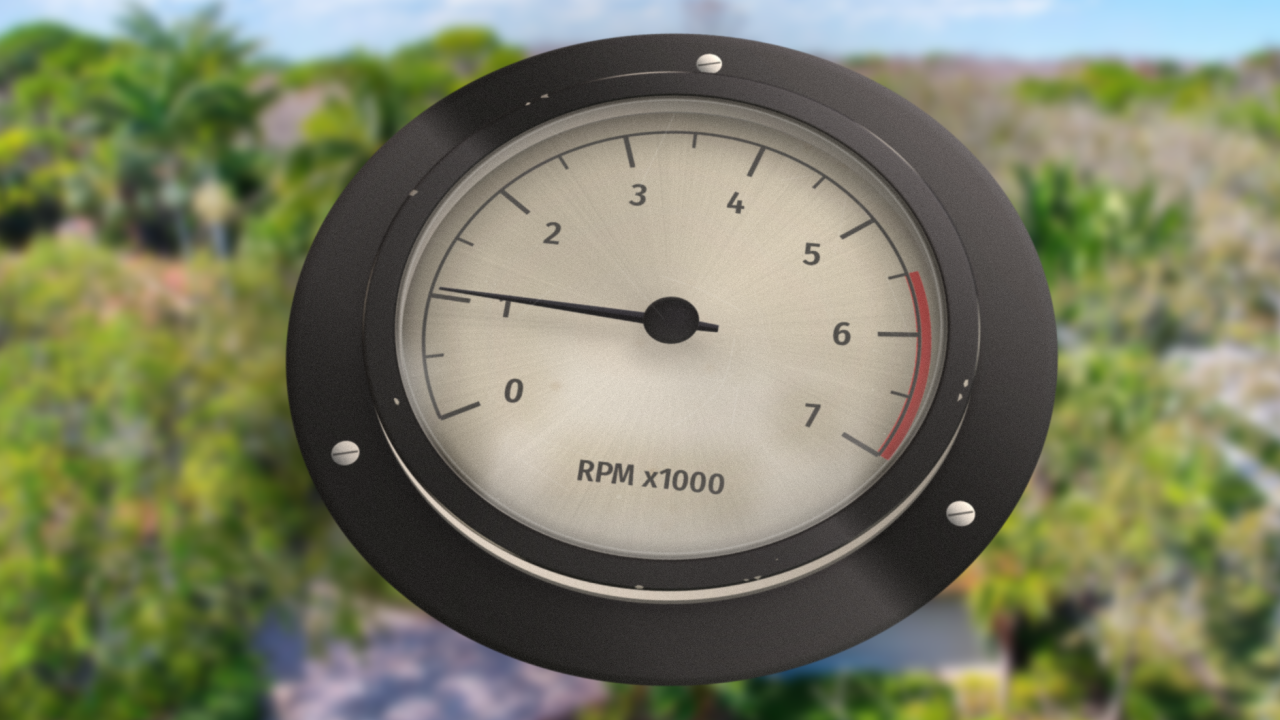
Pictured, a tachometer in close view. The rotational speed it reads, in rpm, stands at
1000 rpm
